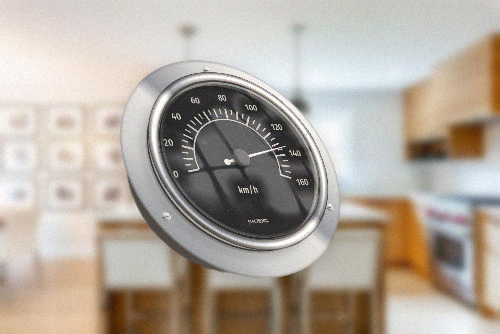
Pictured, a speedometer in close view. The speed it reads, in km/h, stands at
135 km/h
